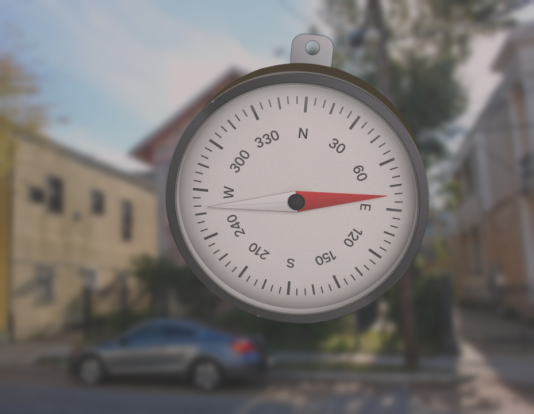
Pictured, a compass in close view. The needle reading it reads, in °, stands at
80 °
